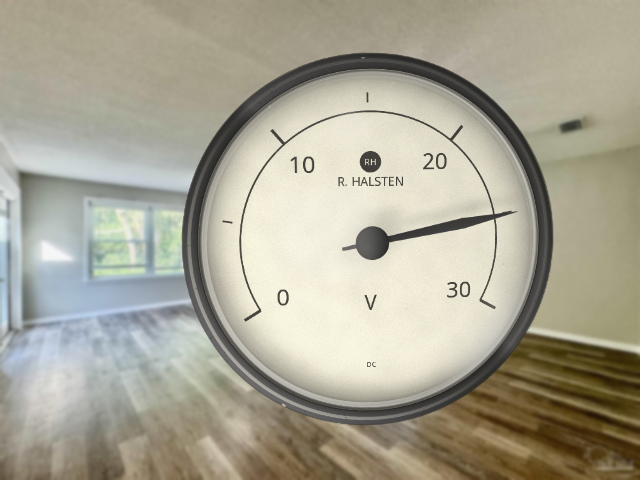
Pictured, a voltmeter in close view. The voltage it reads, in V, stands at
25 V
